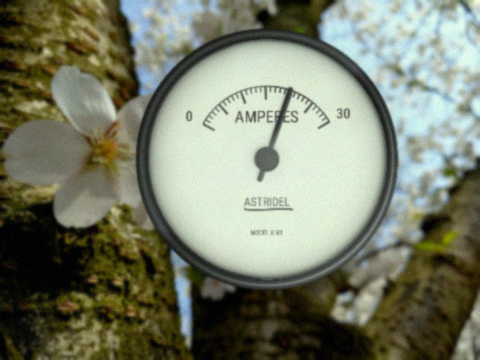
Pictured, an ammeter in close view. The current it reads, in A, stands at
20 A
